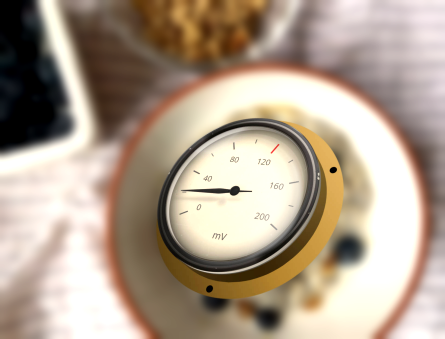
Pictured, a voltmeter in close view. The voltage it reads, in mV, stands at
20 mV
